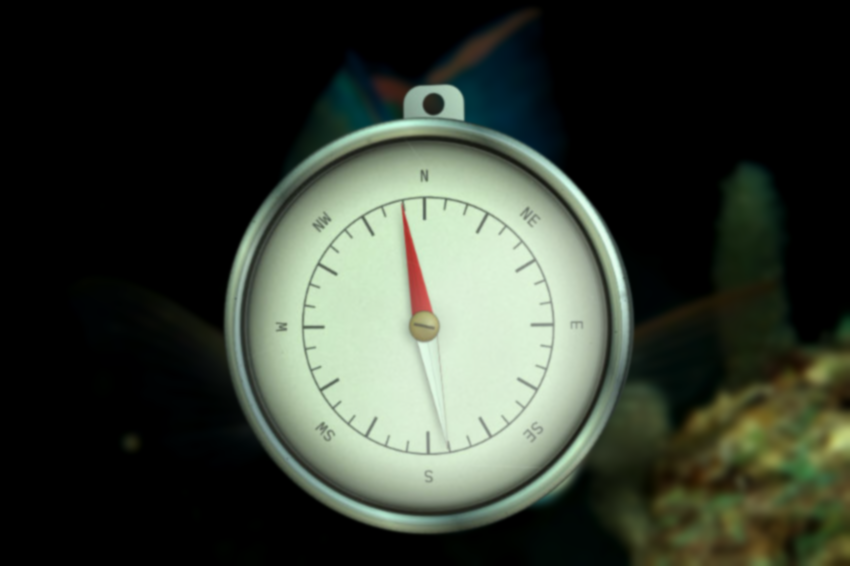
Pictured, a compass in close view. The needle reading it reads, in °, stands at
350 °
